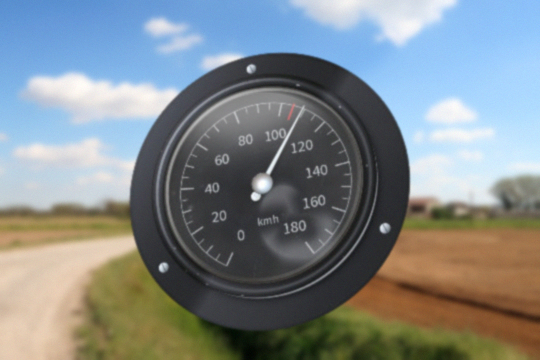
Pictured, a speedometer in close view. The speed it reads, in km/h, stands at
110 km/h
